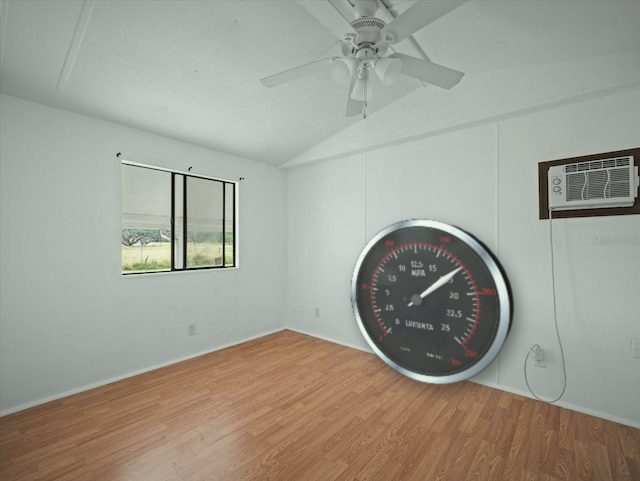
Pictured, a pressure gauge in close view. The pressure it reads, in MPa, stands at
17.5 MPa
